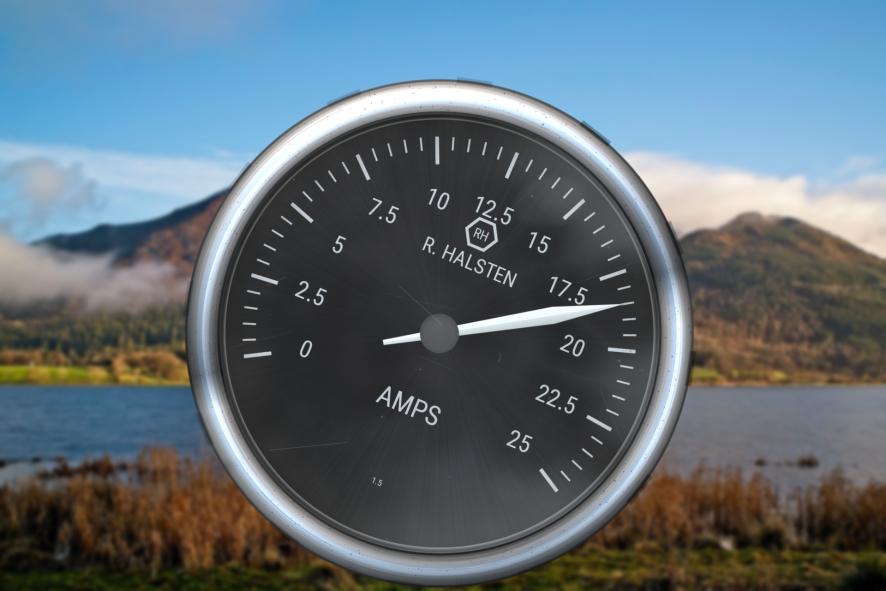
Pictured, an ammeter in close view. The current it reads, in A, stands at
18.5 A
